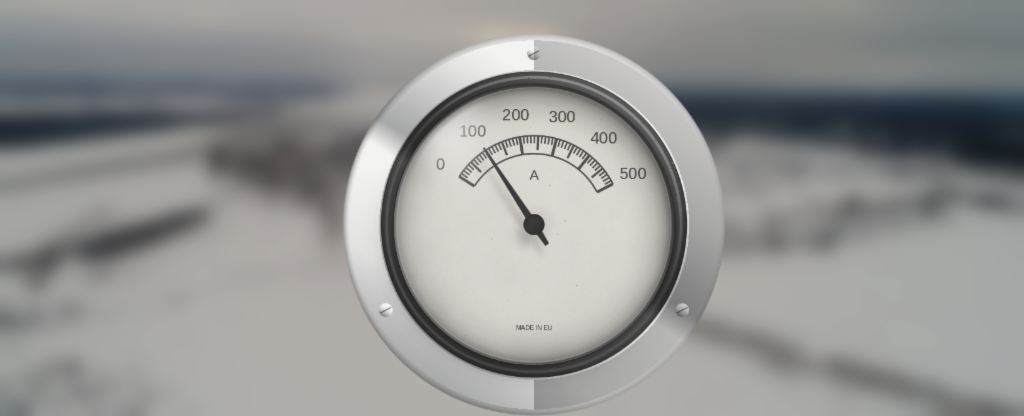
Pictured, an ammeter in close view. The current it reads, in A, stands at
100 A
